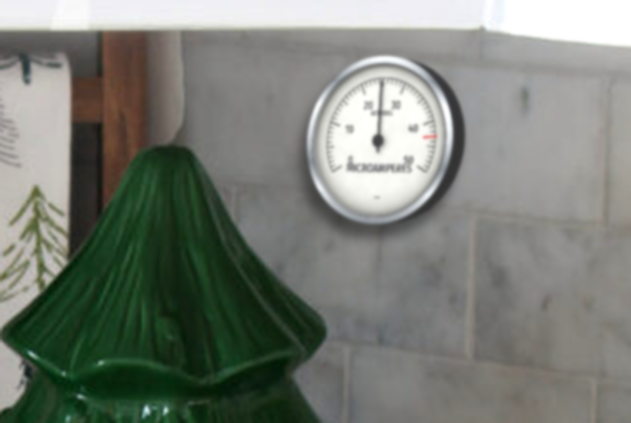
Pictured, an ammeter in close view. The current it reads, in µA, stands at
25 µA
